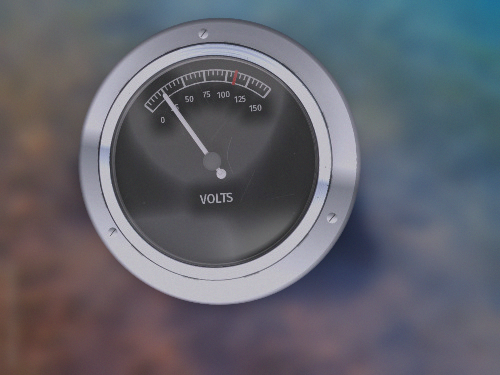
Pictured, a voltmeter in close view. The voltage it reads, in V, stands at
25 V
